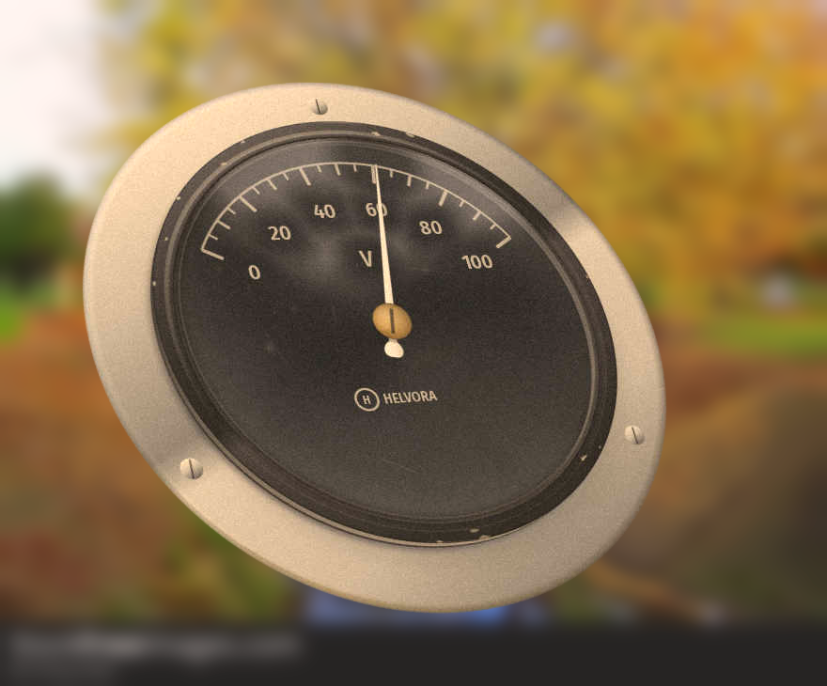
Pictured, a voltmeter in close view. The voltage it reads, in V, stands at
60 V
